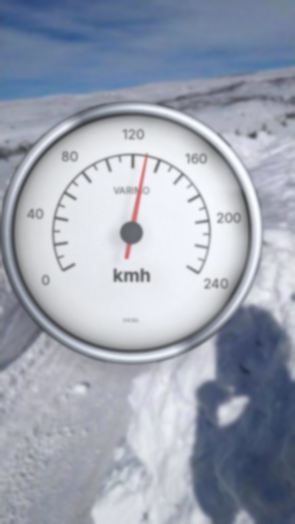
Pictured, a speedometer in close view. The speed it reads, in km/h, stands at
130 km/h
